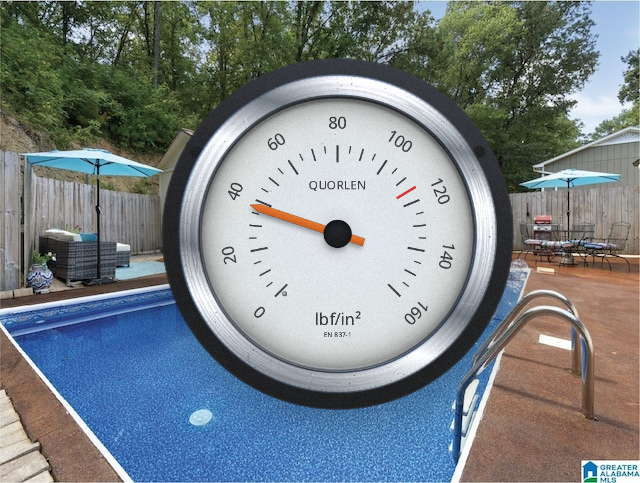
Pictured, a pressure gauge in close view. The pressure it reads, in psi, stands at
37.5 psi
